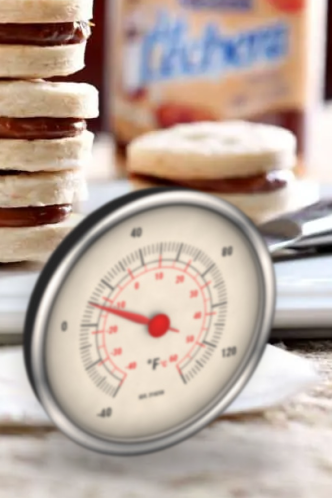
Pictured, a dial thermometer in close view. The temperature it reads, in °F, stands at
10 °F
